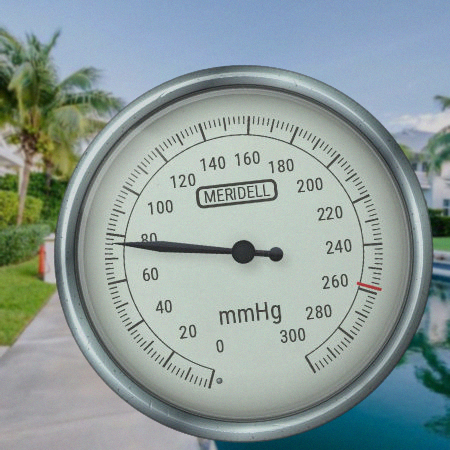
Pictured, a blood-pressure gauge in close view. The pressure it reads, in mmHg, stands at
76 mmHg
